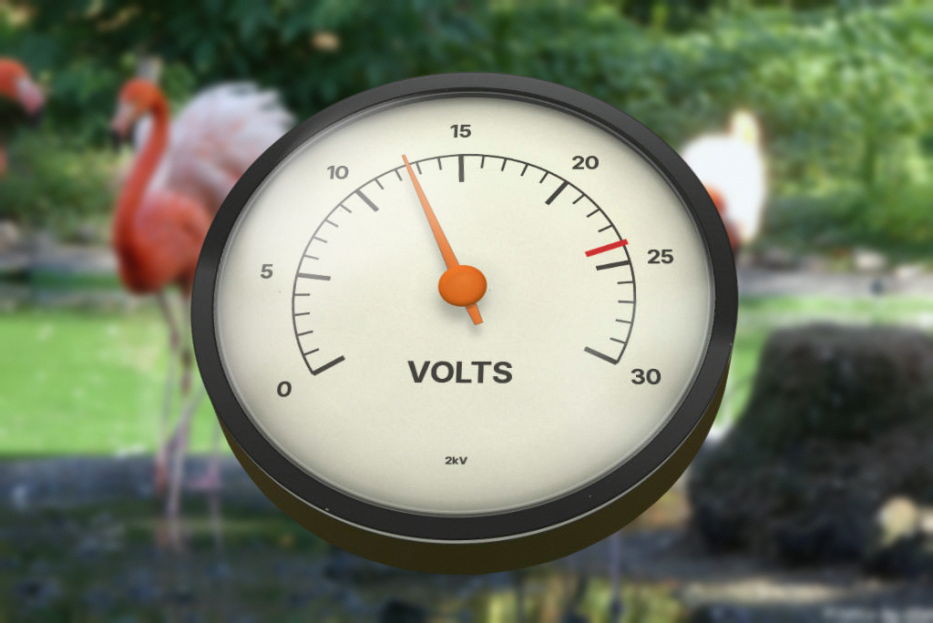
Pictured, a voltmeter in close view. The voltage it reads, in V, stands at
12.5 V
